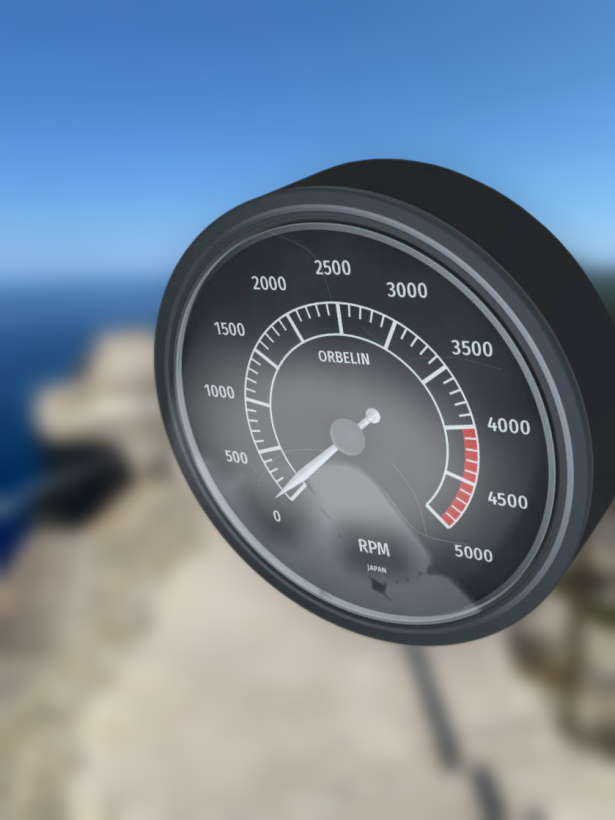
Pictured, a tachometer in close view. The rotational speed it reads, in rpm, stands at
100 rpm
